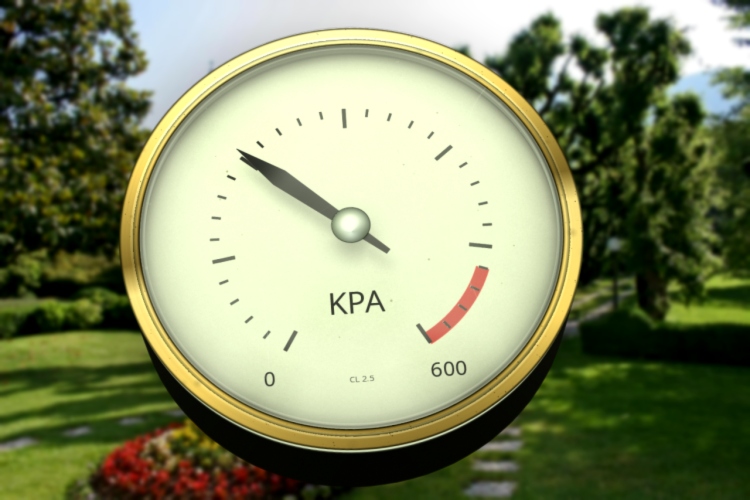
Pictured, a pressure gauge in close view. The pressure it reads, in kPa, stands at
200 kPa
